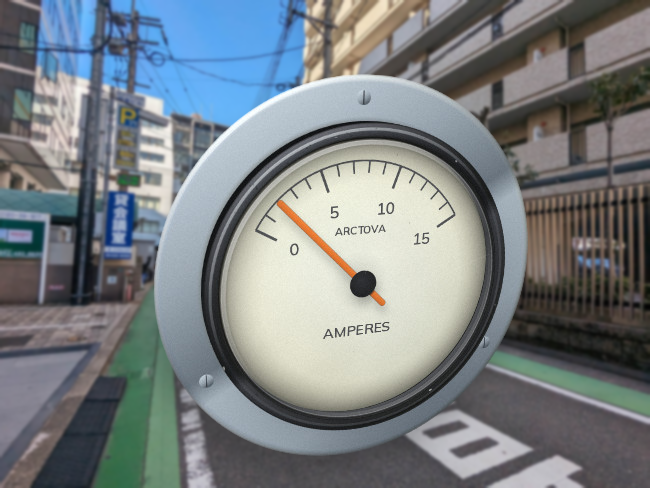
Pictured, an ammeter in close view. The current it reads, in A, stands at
2 A
